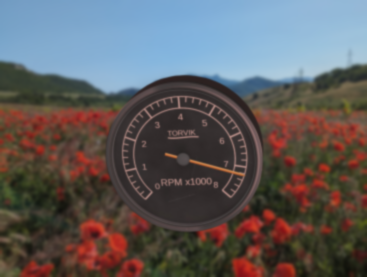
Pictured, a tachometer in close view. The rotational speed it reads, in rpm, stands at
7200 rpm
